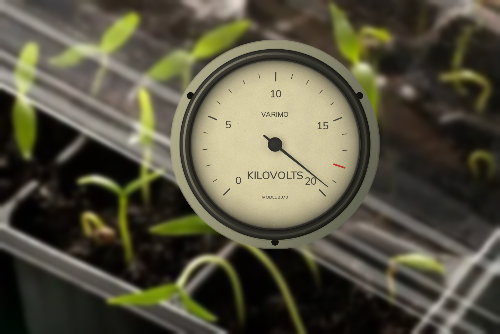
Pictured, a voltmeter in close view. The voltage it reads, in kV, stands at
19.5 kV
